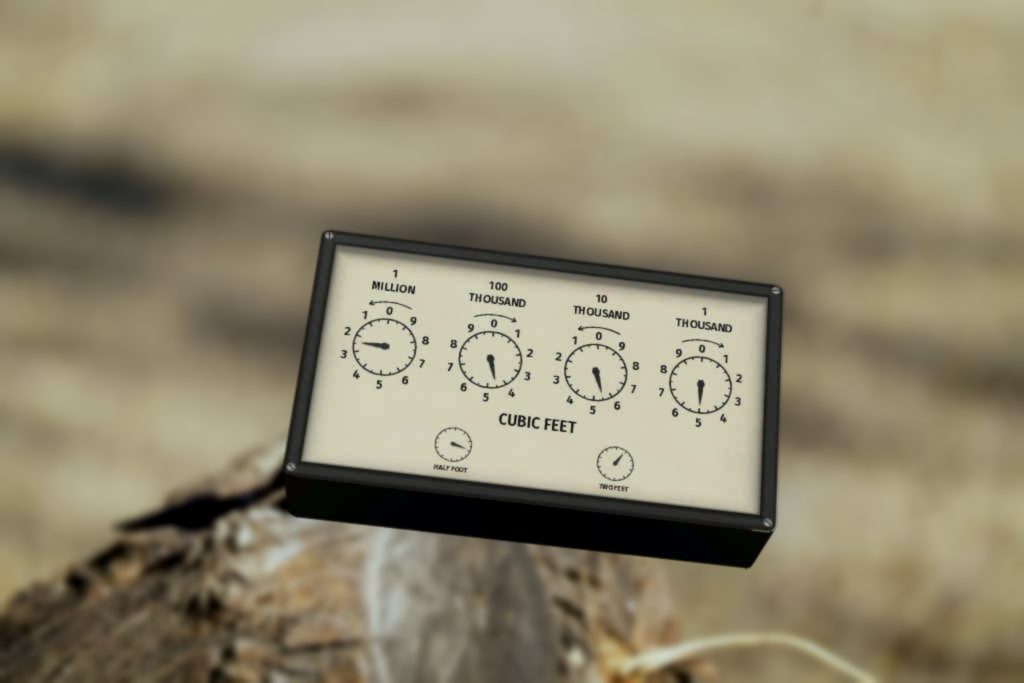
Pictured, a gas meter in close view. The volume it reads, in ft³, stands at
245500 ft³
